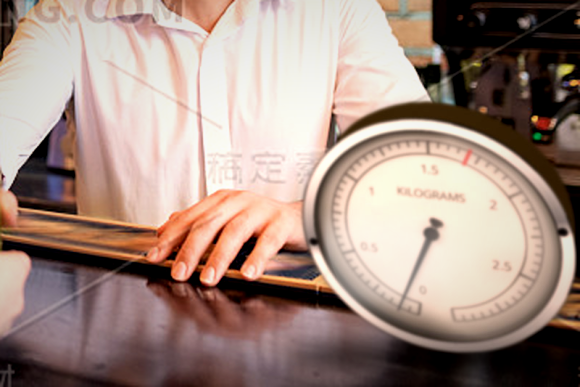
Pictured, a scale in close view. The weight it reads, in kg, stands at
0.1 kg
